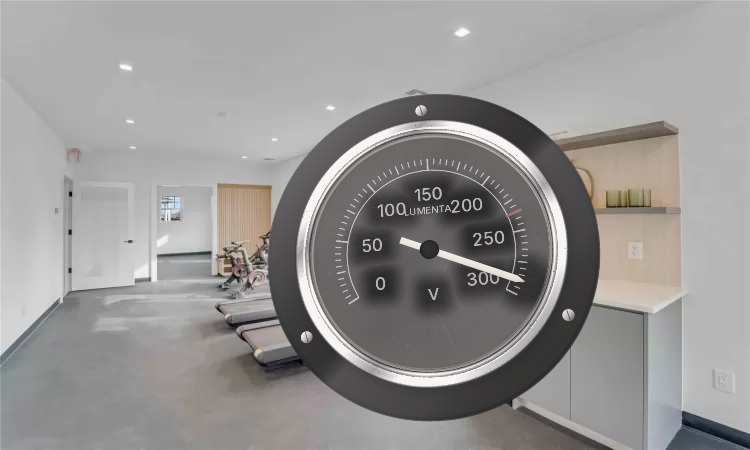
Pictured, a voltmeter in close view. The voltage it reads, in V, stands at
290 V
